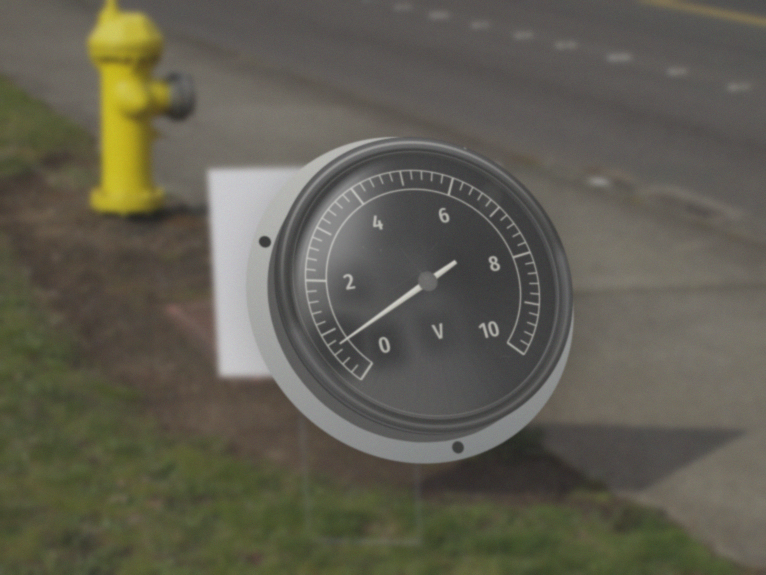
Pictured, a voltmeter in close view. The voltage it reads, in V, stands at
0.7 V
